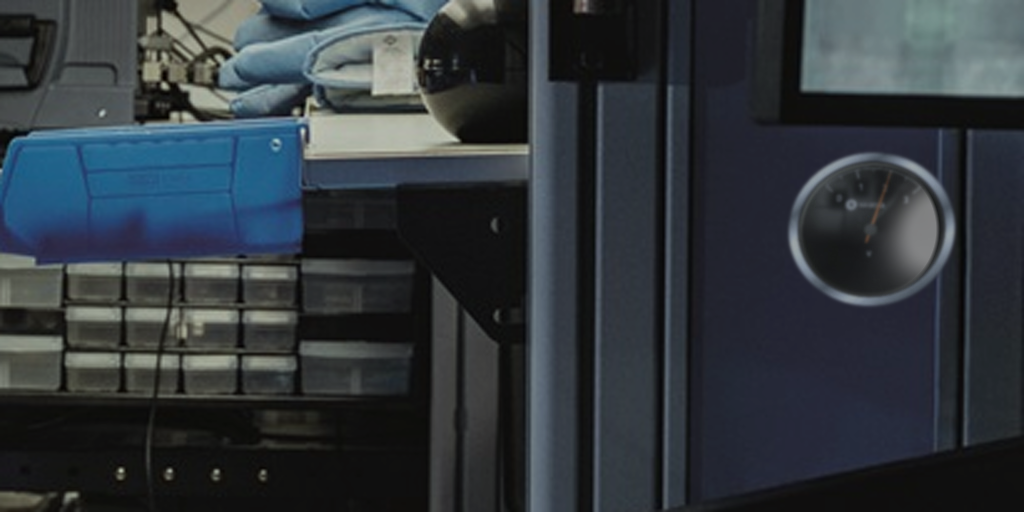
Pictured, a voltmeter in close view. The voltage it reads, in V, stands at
2 V
